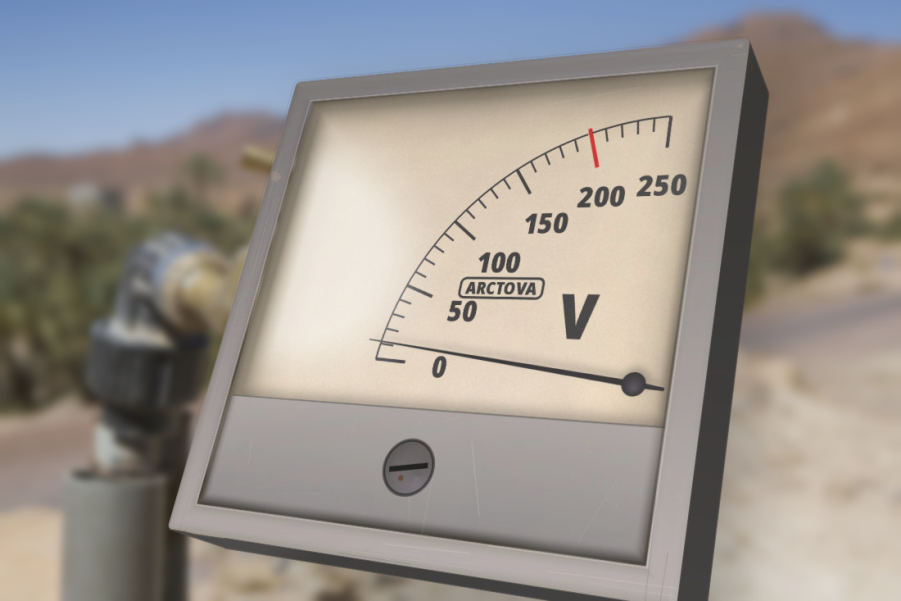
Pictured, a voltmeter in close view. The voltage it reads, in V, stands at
10 V
